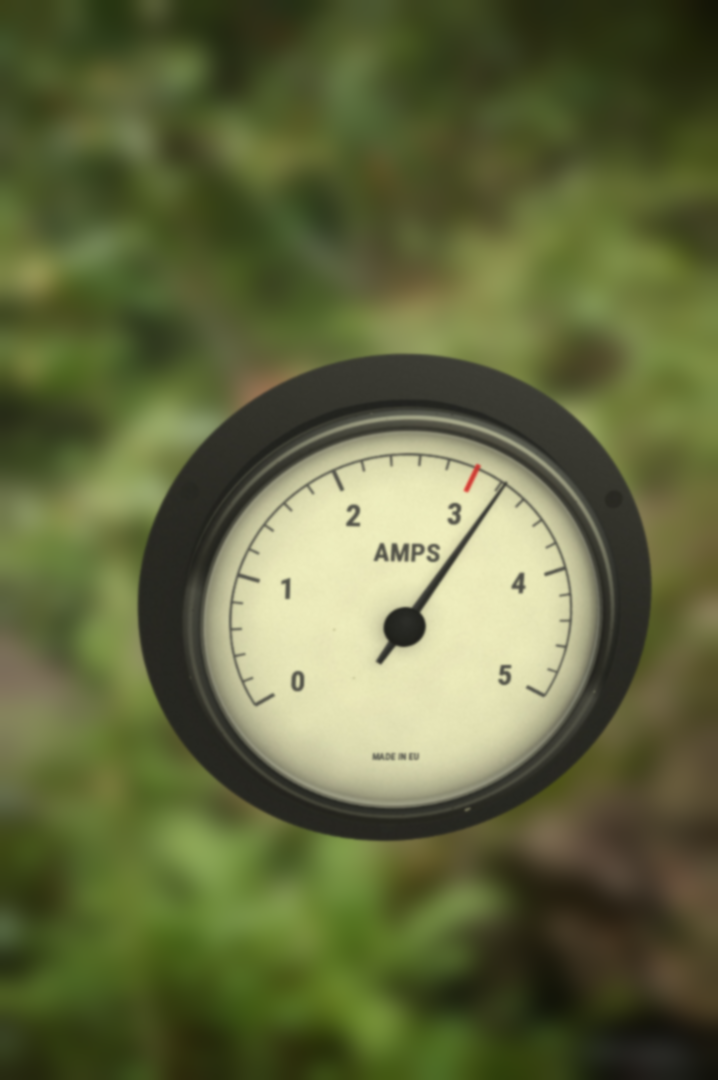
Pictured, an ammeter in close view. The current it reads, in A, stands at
3.2 A
